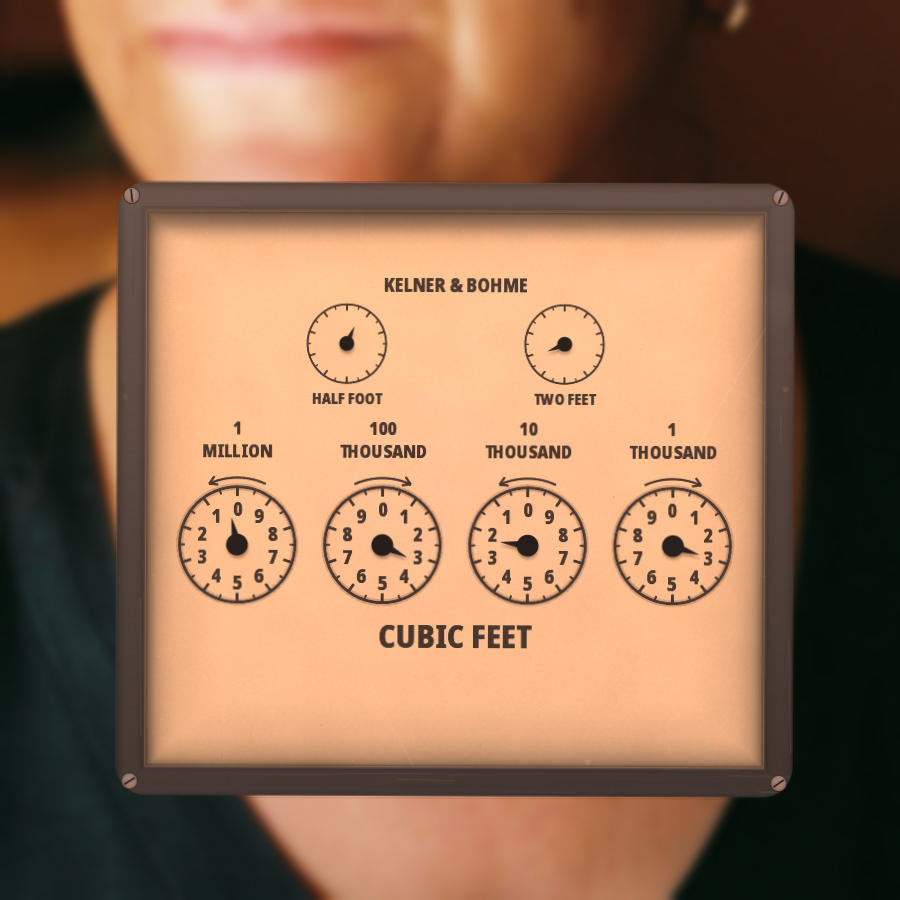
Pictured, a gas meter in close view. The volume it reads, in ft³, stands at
32300 ft³
